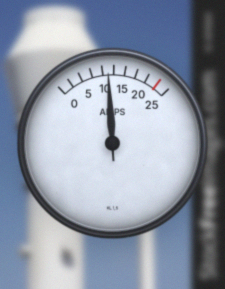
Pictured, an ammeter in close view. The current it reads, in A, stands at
11.25 A
